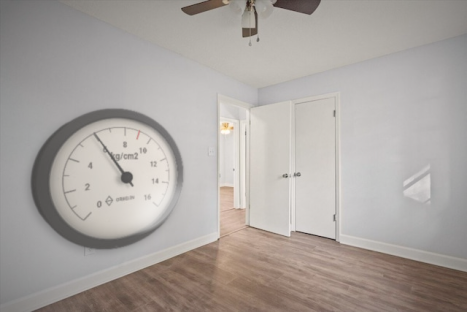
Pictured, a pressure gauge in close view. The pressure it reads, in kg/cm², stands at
6 kg/cm²
